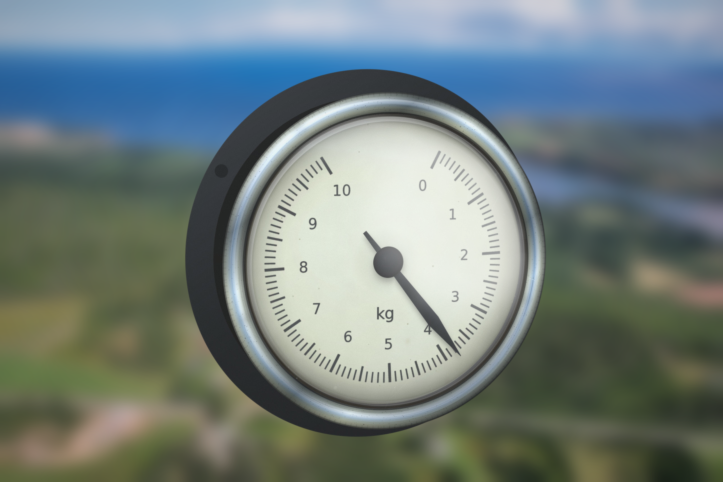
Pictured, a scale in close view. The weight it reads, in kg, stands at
3.8 kg
